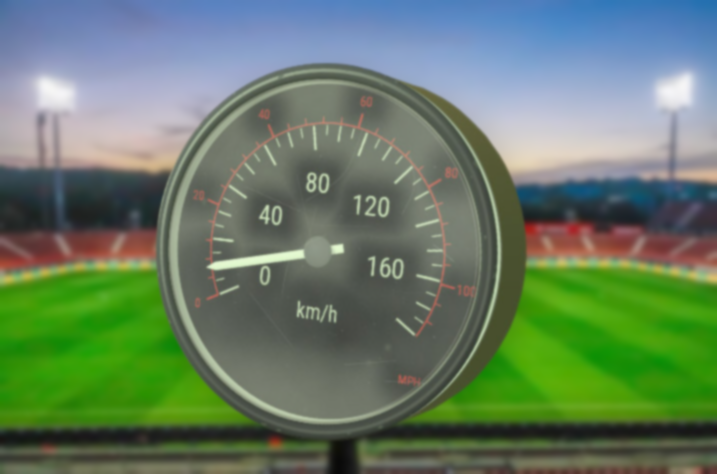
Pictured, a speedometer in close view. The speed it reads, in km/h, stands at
10 km/h
